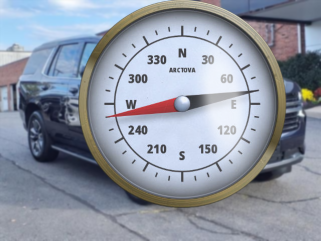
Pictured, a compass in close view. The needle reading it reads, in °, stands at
260 °
